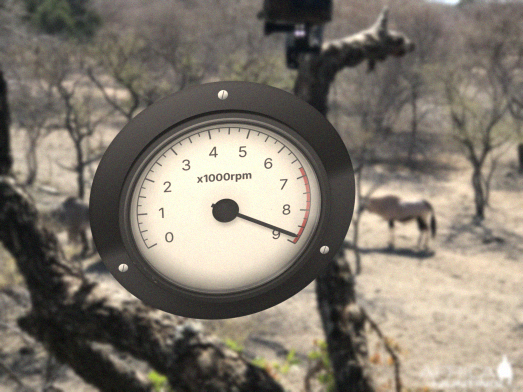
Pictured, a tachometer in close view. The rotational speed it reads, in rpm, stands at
8750 rpm
